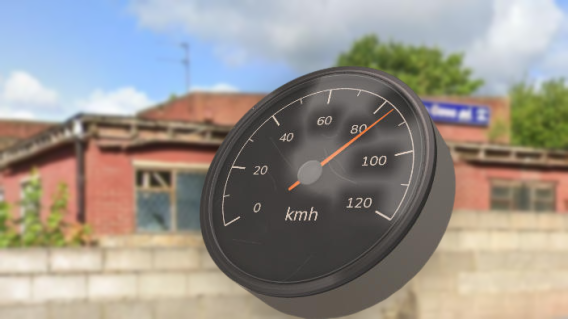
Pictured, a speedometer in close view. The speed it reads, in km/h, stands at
85 km/h
